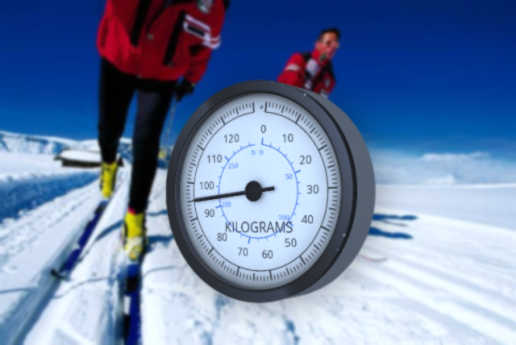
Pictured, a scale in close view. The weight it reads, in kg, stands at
95 kg
